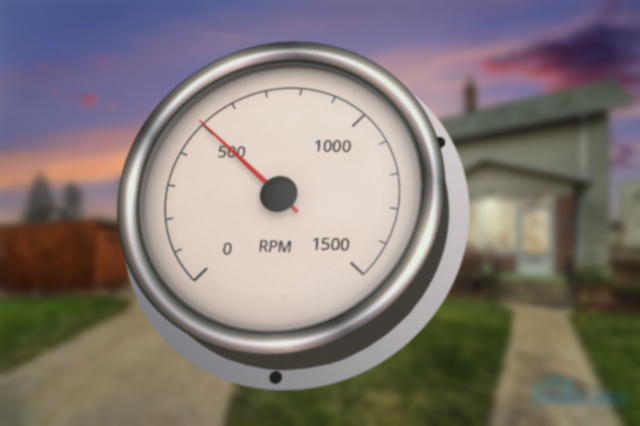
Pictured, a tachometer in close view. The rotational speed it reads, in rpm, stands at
500 rpm
